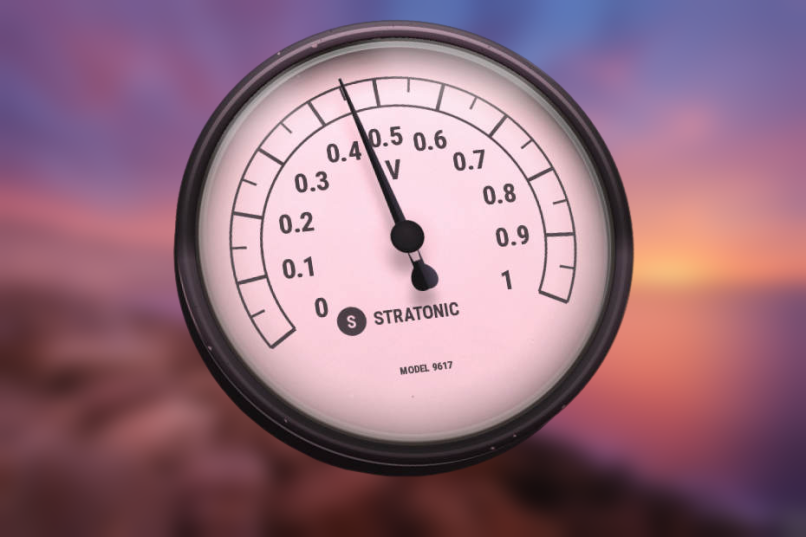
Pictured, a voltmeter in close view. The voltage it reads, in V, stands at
0.45 V
